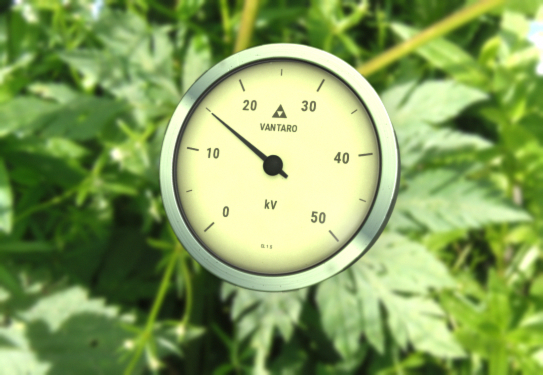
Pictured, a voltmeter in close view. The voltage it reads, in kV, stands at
15 kV
